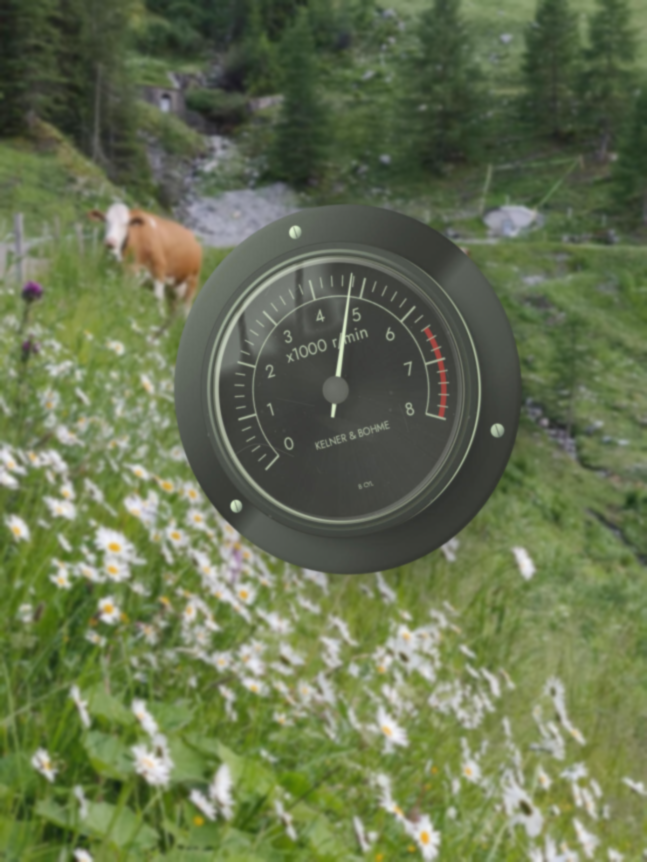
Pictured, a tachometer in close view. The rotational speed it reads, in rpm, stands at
4800 rpm
